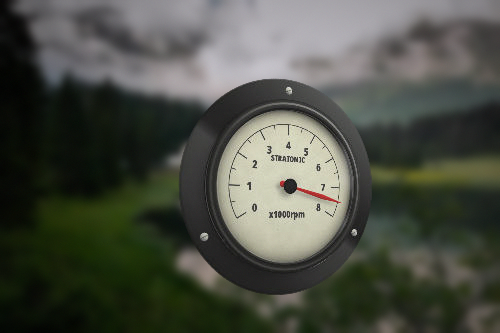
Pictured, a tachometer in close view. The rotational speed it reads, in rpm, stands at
7500 rpm
